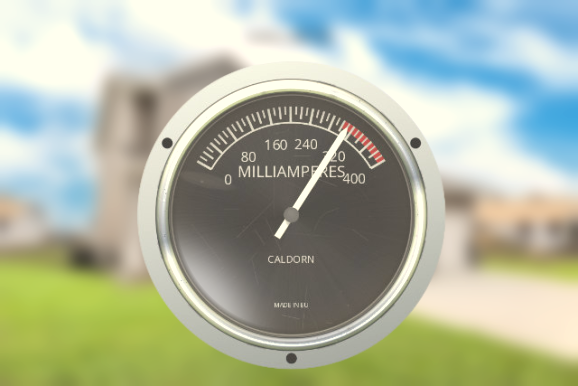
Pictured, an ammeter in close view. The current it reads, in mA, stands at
310 mA
